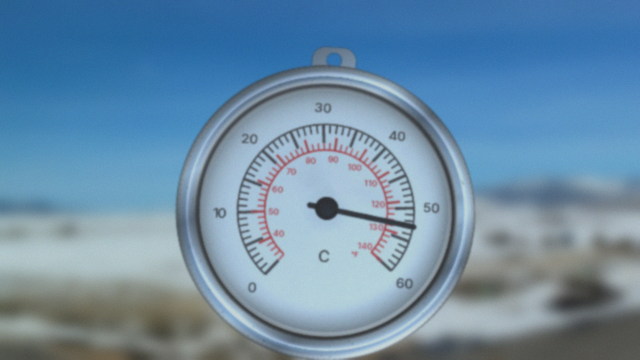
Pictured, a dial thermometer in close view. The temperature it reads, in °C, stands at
53 °C
